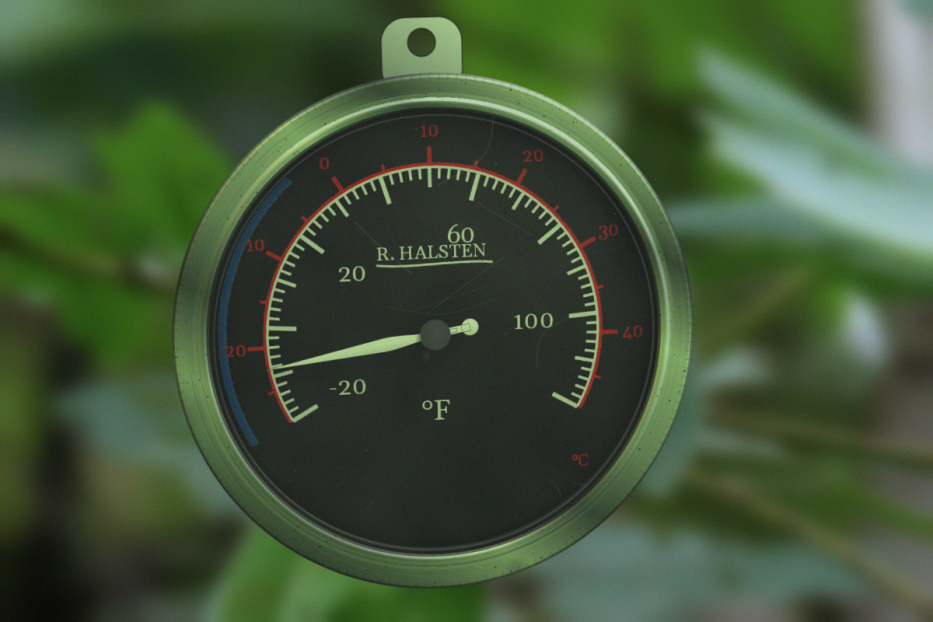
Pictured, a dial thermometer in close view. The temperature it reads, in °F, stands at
-8 °F
